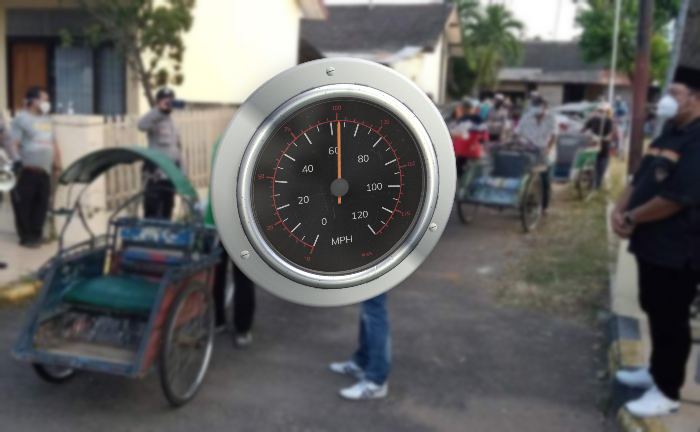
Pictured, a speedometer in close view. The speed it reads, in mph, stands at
62.5 mph
